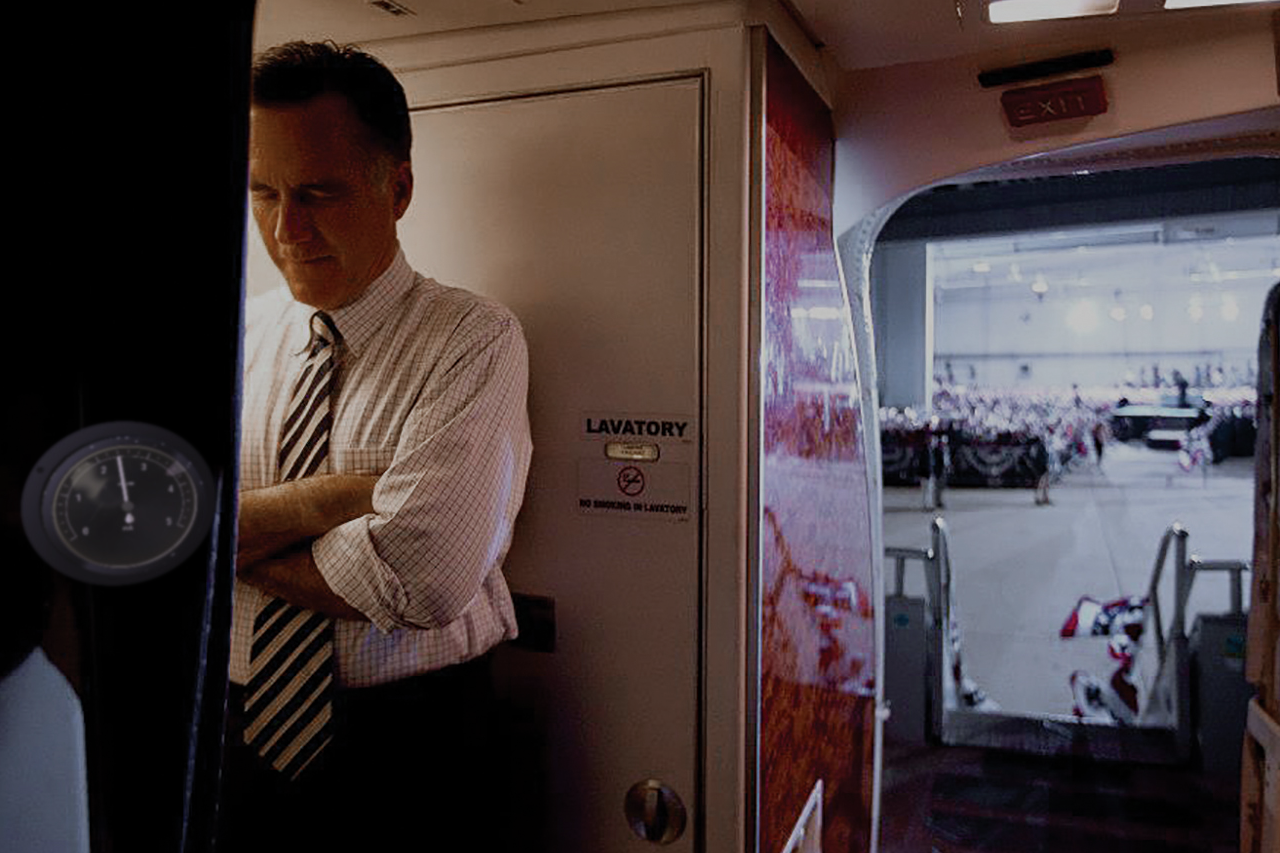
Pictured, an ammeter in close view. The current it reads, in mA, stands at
2.4 mA
